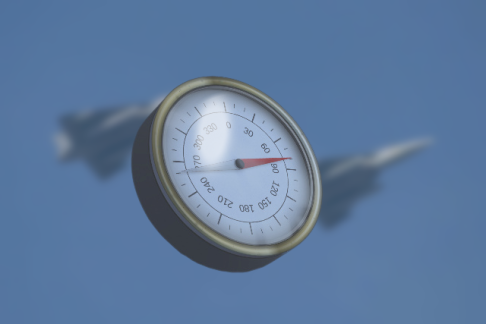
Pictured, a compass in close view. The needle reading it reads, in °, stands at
80 °
